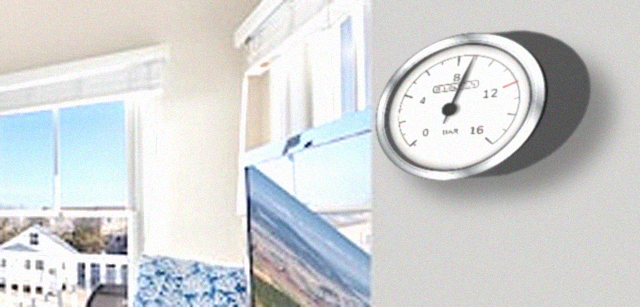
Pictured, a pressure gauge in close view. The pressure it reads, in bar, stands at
9 bar
